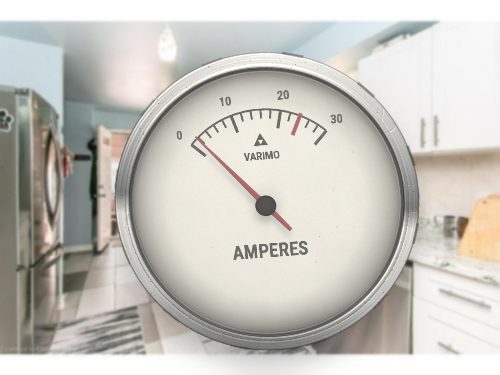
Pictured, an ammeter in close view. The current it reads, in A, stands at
2 A
